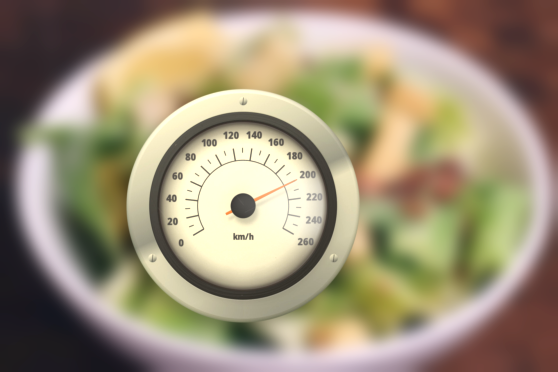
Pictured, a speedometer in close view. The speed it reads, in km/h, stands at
200 km/h
